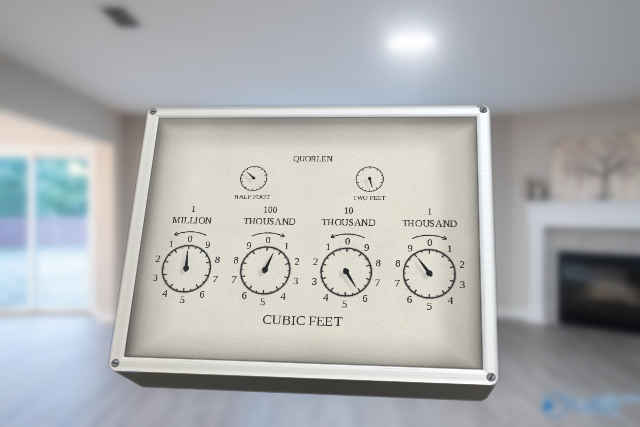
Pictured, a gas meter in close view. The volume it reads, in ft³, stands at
5900 ft³
